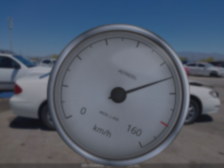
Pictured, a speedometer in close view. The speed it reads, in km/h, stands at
110 km/h
